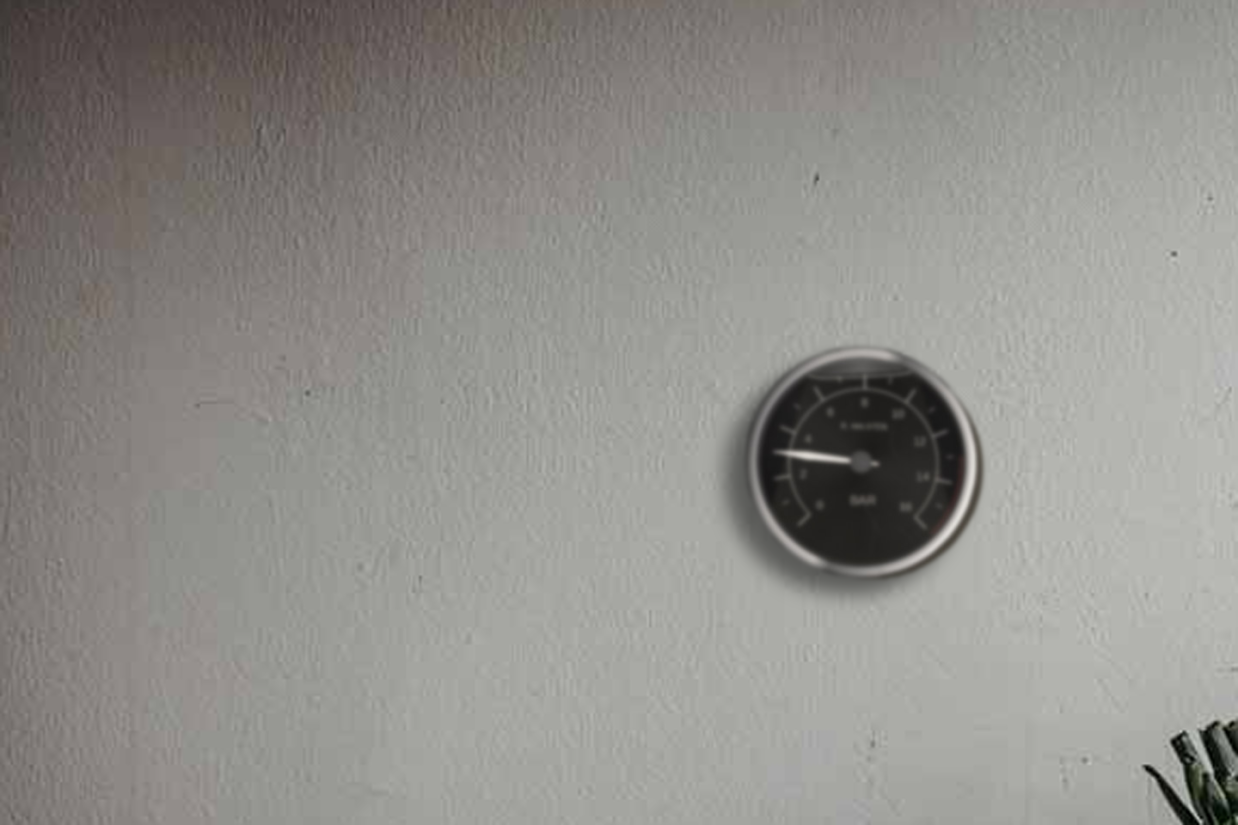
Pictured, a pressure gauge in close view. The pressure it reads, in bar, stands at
3 bar
